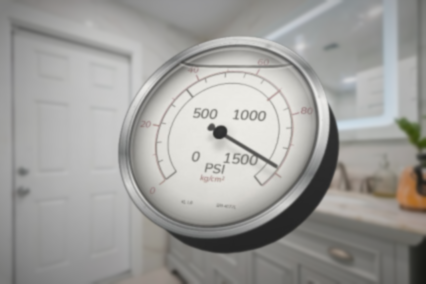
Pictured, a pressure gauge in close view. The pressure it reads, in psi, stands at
1400 psi
